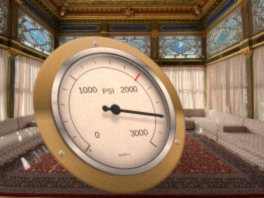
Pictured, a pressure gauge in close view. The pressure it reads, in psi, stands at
2600 psi
